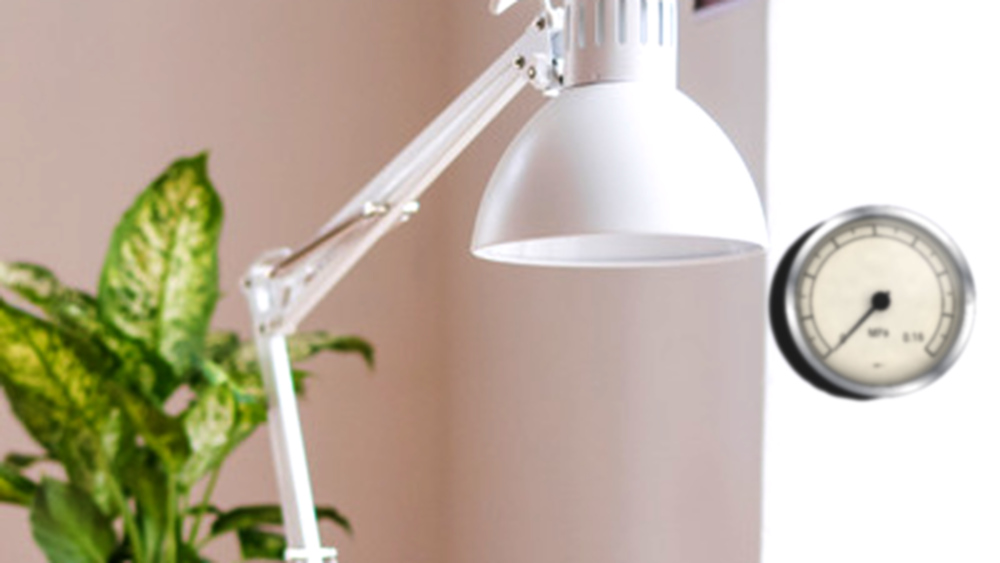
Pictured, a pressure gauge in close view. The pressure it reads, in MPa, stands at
0 MPa
